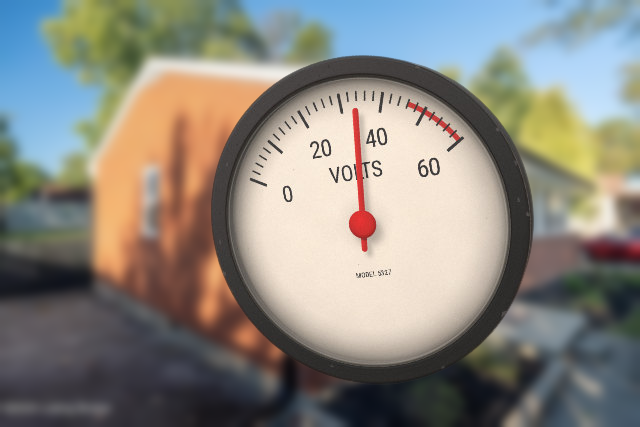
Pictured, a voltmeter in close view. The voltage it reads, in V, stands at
34 V
